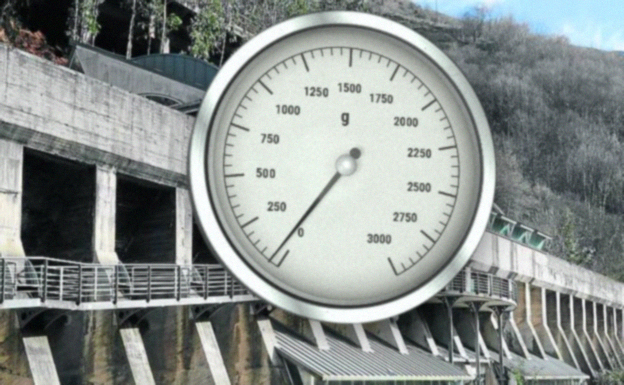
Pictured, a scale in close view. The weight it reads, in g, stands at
50 g
